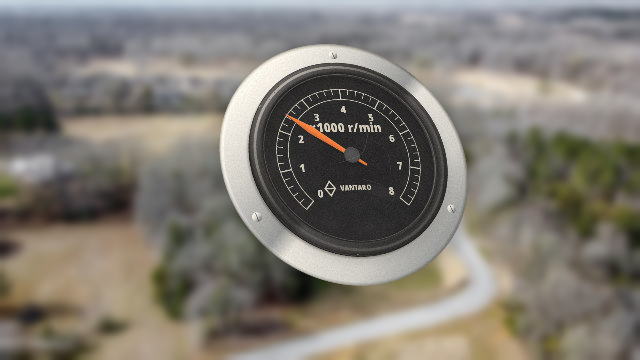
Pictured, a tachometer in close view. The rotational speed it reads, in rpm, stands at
2400 rpm
